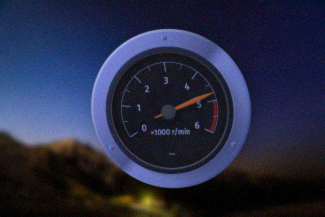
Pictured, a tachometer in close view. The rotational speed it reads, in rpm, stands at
4750 rpm
